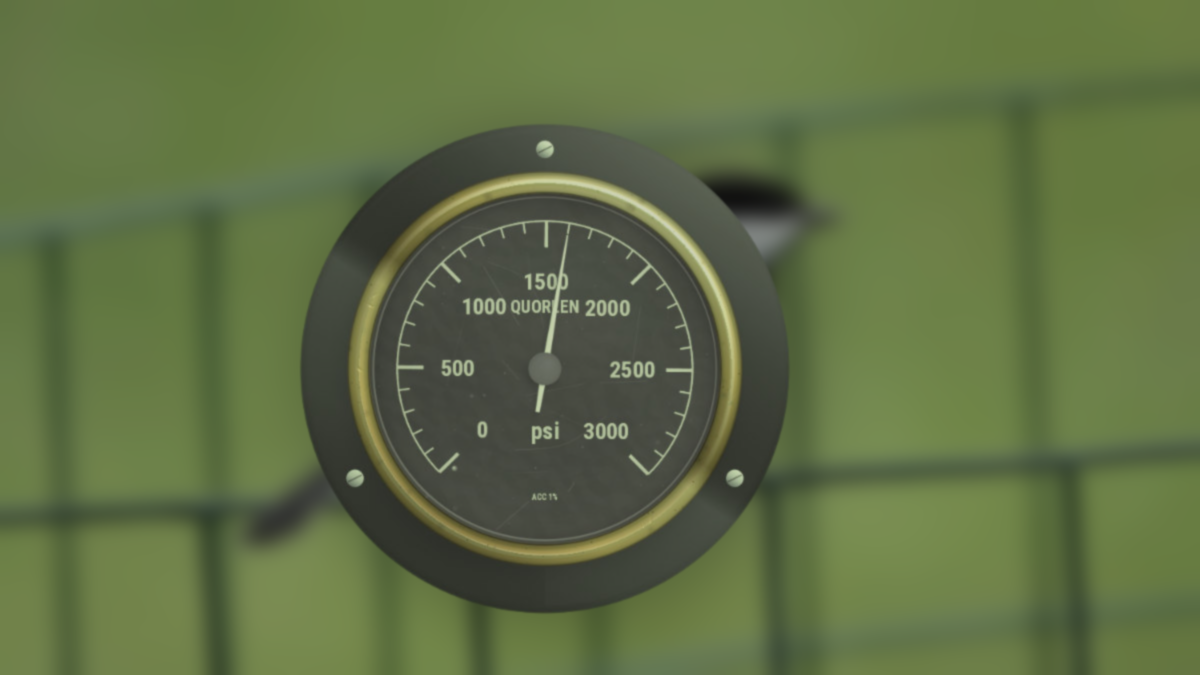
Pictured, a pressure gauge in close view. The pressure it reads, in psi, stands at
1600 psi
